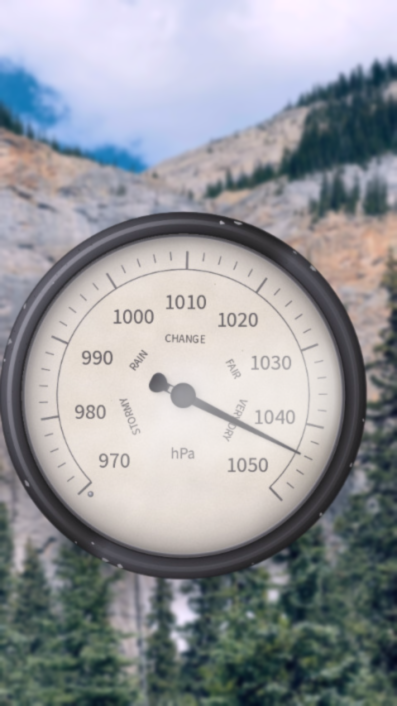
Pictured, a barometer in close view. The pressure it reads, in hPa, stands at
1044 hPa
